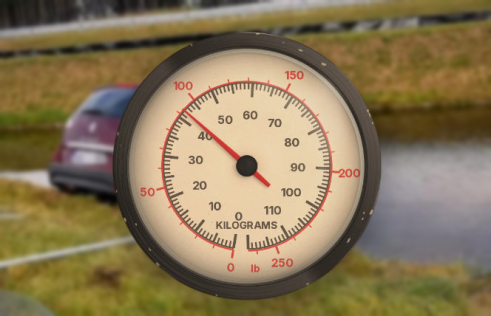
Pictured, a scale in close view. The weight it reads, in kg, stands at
42 kg
